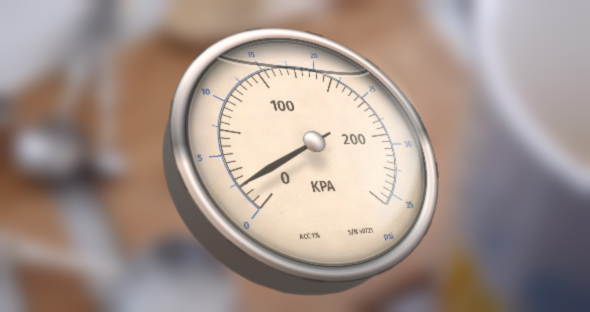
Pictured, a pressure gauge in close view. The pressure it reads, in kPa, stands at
15 kPa
